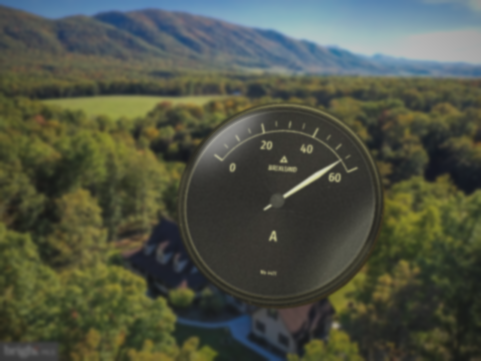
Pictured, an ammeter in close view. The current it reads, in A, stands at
55 A
